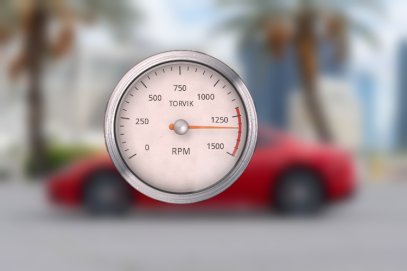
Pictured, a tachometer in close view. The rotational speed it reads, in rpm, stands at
1325 rpm
